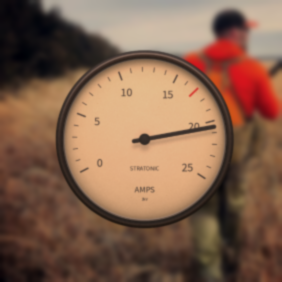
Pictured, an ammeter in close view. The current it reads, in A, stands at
20.5 A
